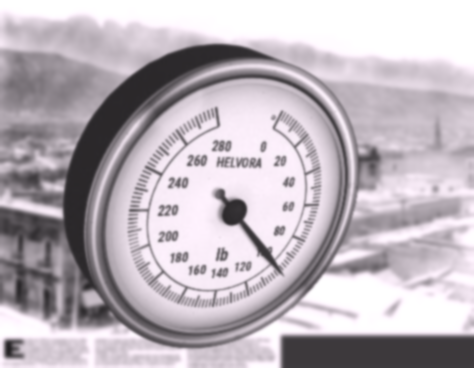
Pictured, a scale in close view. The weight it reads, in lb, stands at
100 lb
